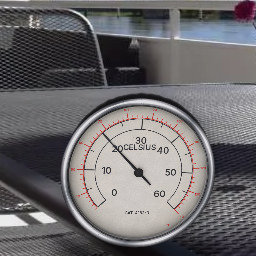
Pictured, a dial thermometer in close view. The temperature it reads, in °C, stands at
20 °C
